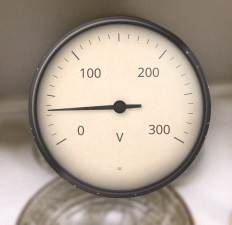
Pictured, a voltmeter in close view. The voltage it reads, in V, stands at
35 V
